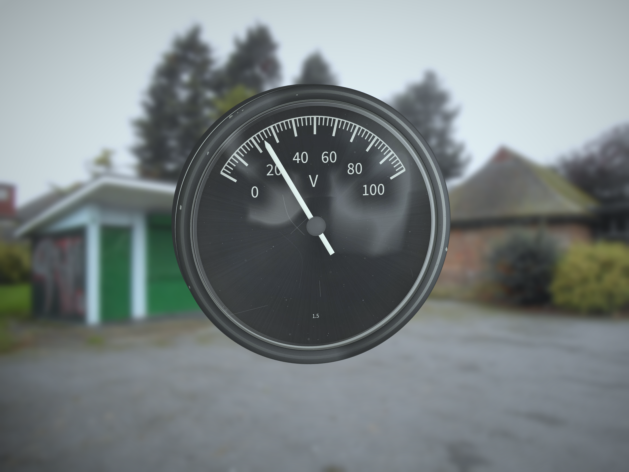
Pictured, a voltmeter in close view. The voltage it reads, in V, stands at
24 V
